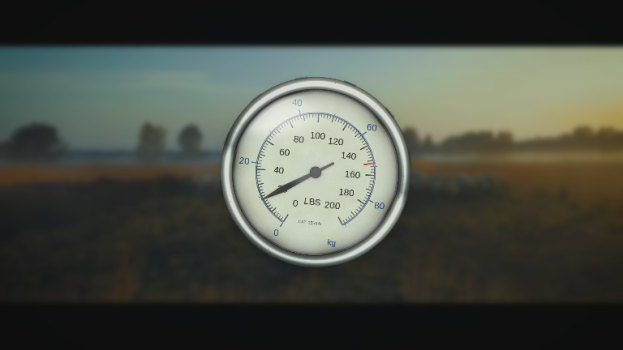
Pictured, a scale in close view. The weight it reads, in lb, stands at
20 lb
